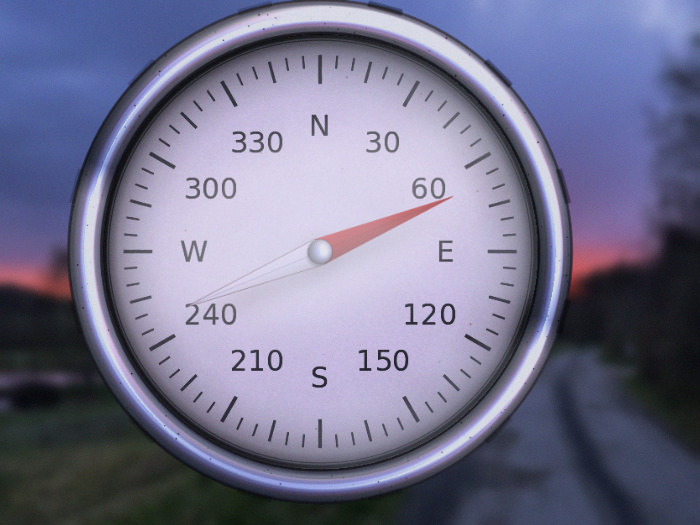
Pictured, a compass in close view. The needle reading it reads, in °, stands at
67.5 °
